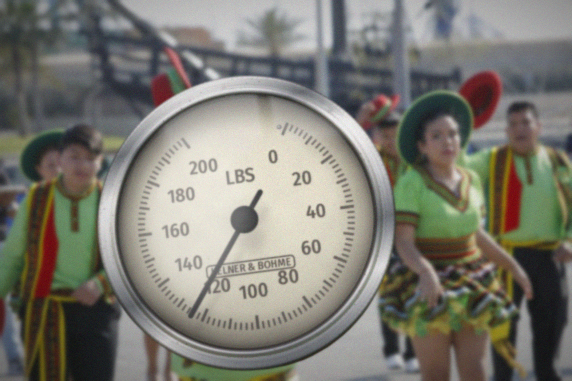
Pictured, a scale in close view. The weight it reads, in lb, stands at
124 lb
